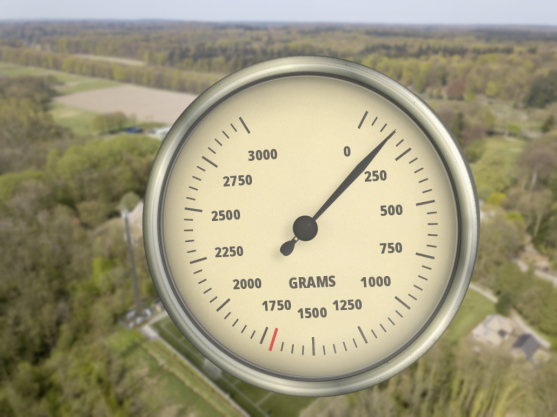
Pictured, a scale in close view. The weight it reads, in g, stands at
150 g
